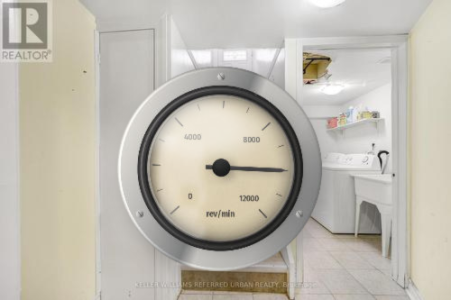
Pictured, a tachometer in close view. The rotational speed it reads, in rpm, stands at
10000 rpm
